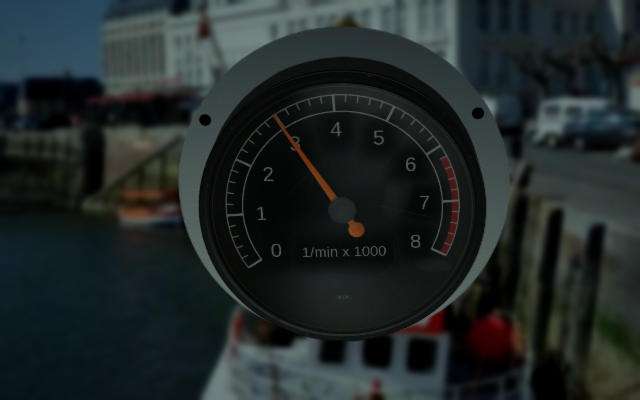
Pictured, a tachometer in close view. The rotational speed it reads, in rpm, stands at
3000 rpm
